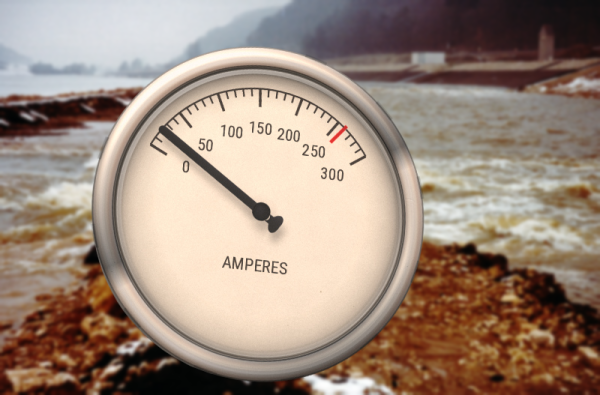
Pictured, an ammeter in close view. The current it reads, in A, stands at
20 A
